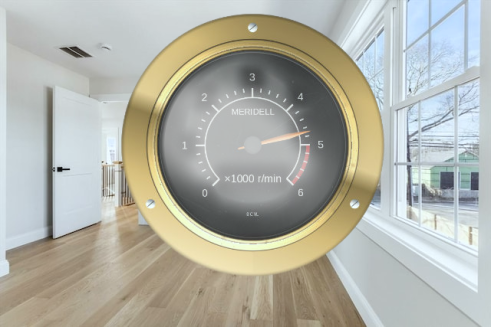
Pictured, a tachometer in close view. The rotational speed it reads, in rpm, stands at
4700 rpm
